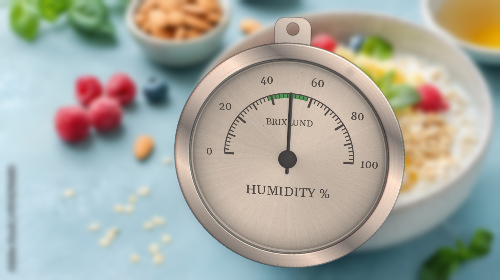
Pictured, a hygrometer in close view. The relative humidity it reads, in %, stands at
50 %
